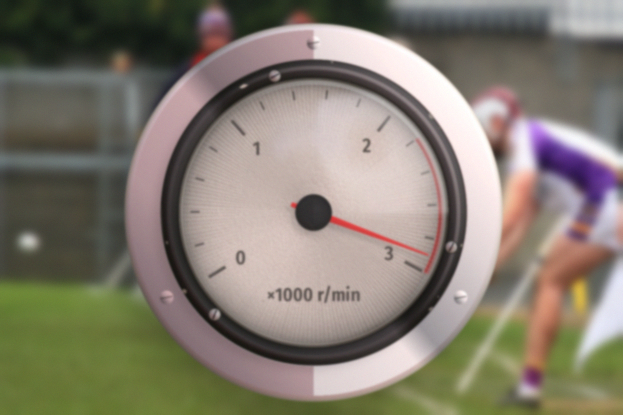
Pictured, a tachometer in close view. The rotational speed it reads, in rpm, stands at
2900 rpm
